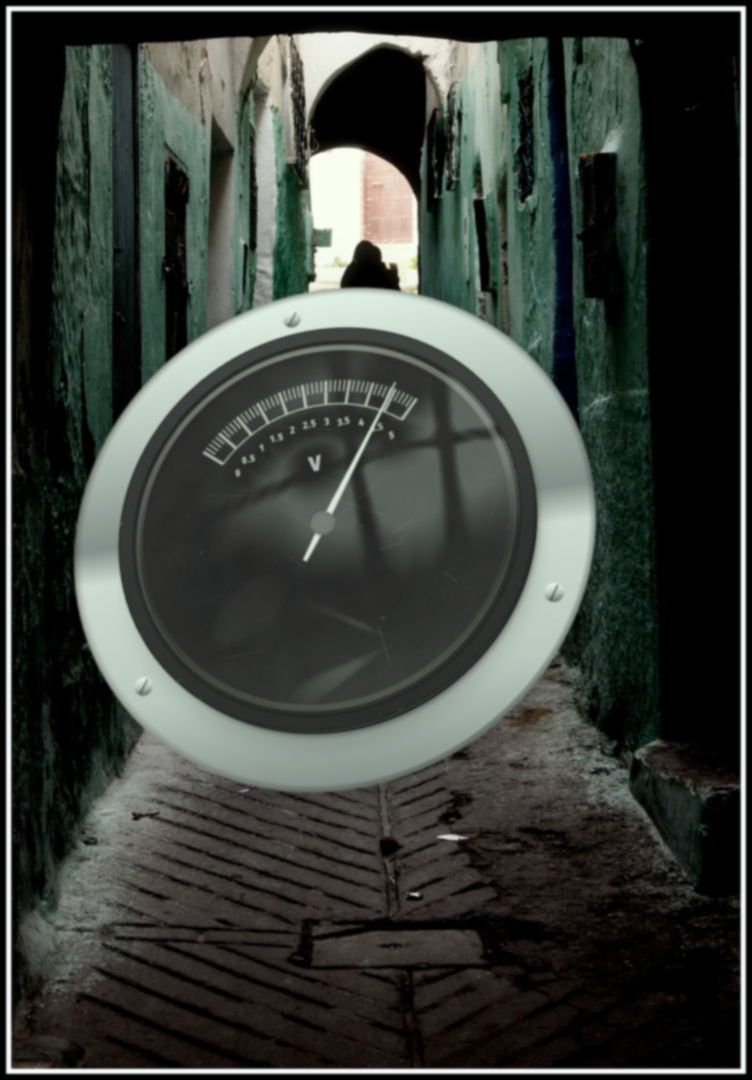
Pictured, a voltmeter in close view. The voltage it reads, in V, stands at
4.5 V
